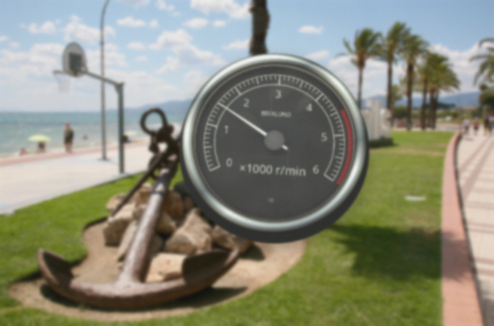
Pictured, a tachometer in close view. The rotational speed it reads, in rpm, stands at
1500 rpm
